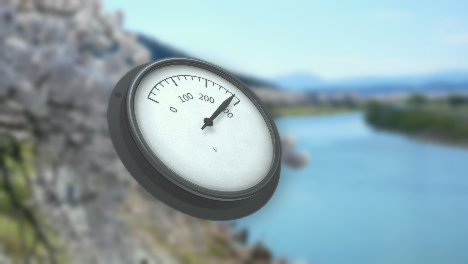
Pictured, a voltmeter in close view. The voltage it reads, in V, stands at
280 V
